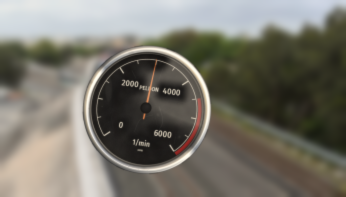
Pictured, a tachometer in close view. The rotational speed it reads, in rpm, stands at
3000 rpm
